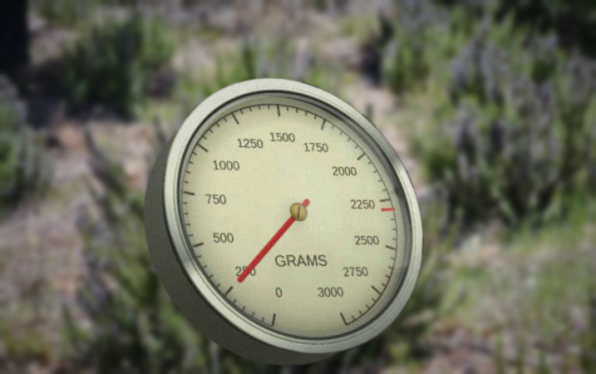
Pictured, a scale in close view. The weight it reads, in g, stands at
250 g
